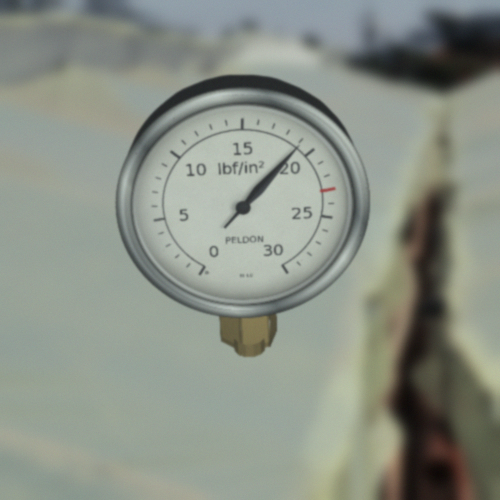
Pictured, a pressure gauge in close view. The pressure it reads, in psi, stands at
19 psi
